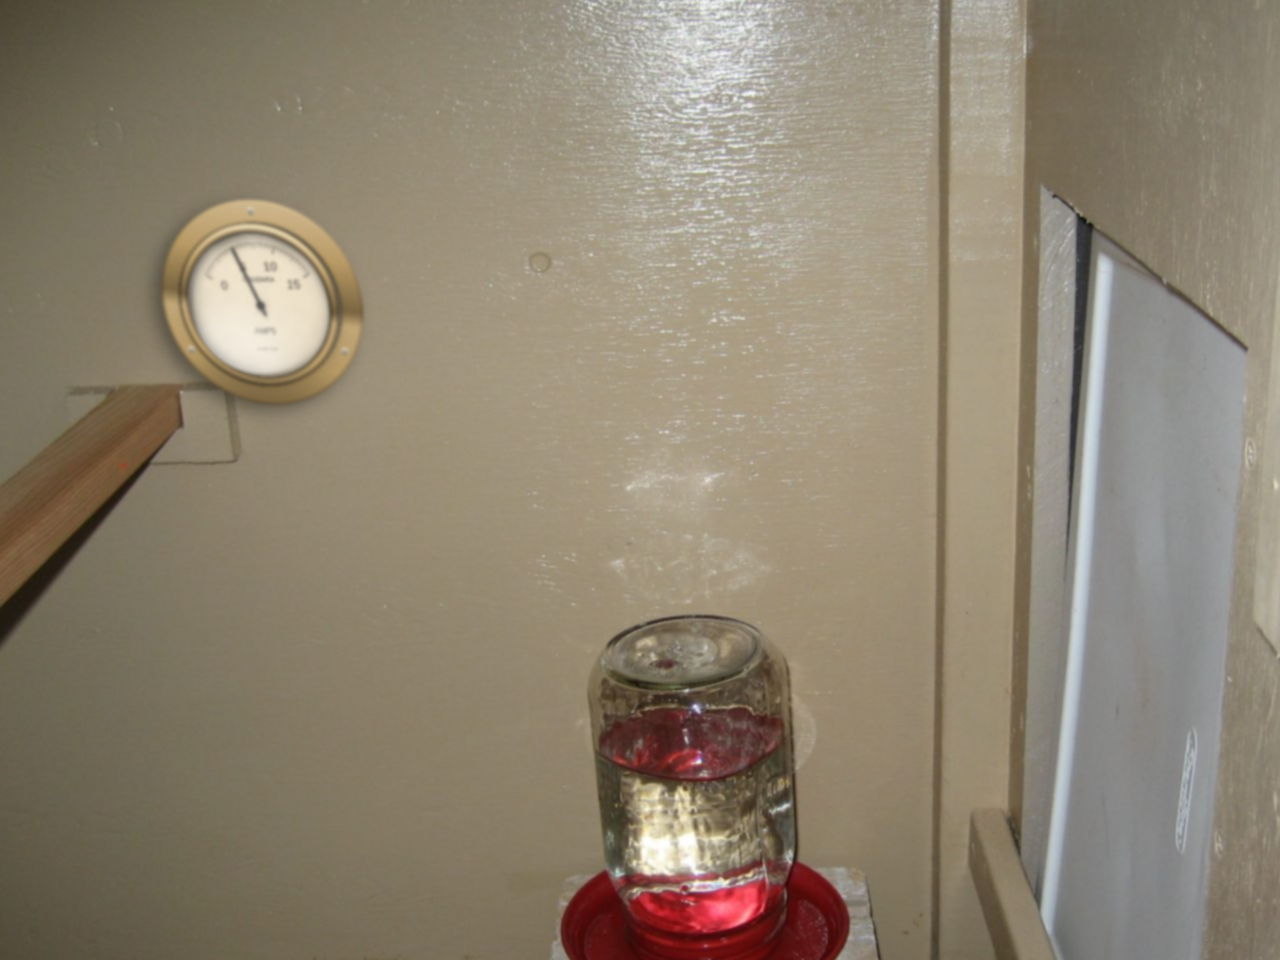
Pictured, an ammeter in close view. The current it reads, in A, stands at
5 A
